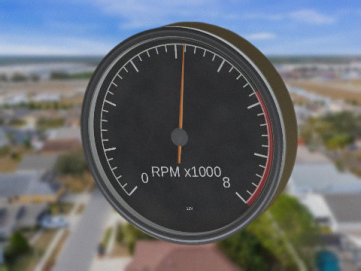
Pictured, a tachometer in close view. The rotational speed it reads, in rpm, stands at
4200 rpm
